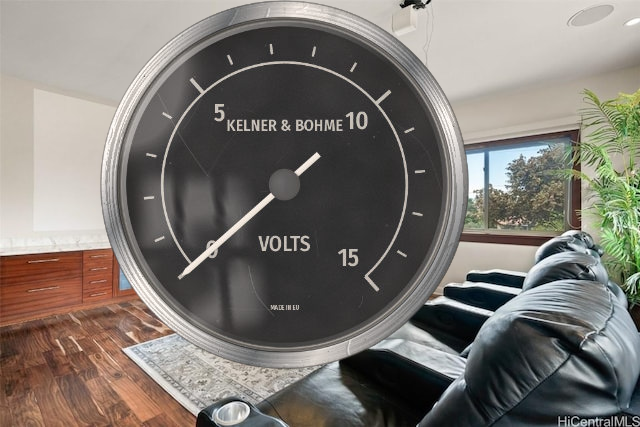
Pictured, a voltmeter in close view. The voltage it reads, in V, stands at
0 V
